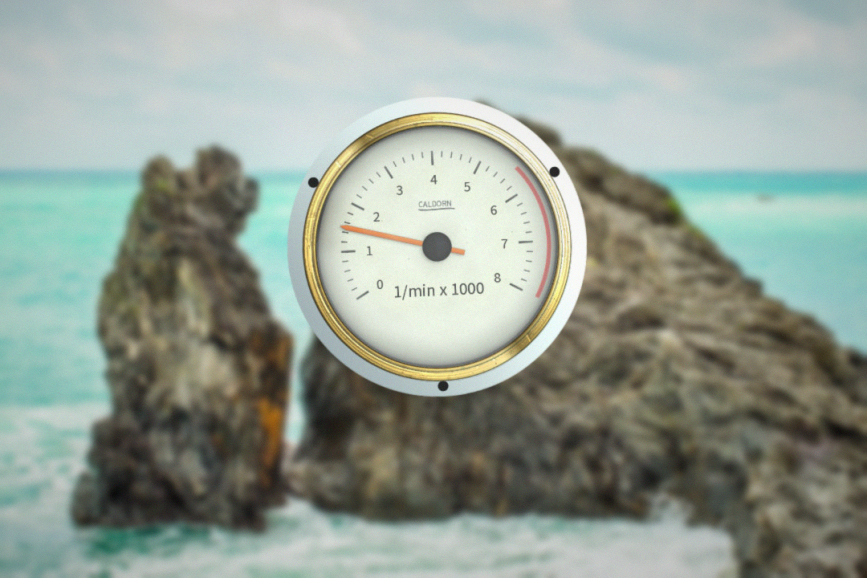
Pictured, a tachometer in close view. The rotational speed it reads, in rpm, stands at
1500 rpm
